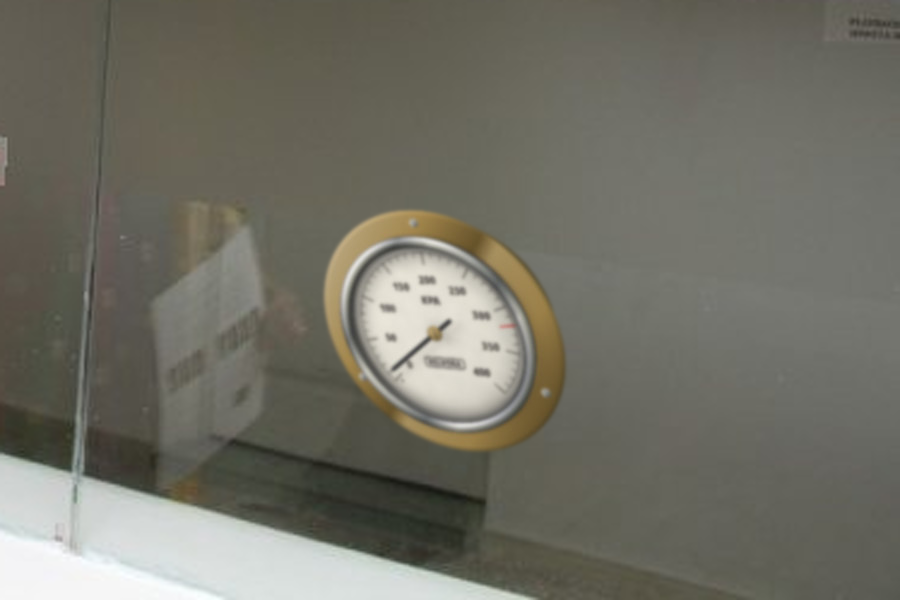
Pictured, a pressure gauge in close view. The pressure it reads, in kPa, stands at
10 kPa
